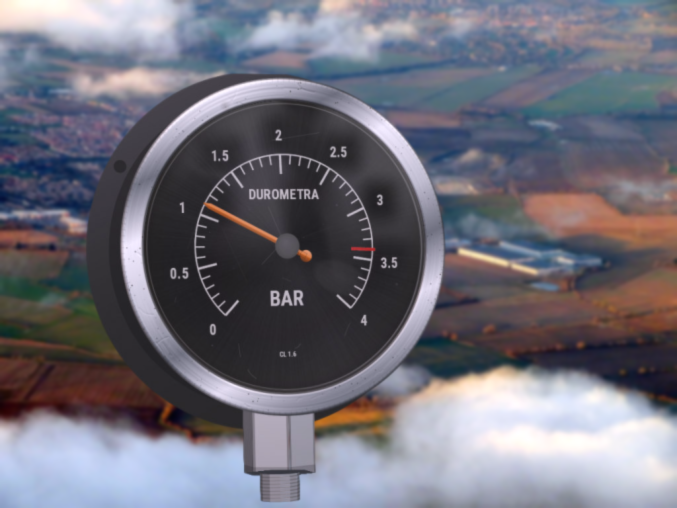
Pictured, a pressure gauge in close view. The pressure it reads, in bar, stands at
1.1 bar
